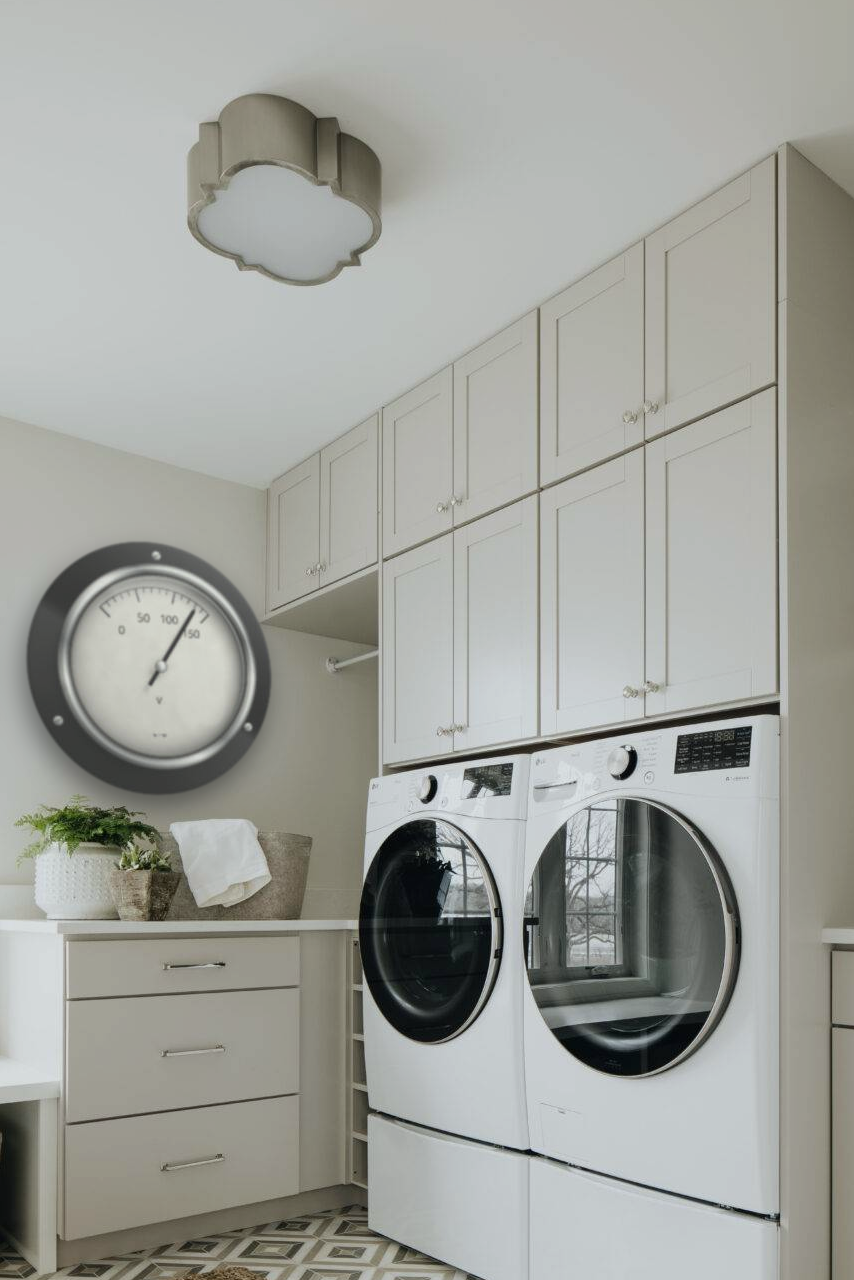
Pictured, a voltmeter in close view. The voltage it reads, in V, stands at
130 V
